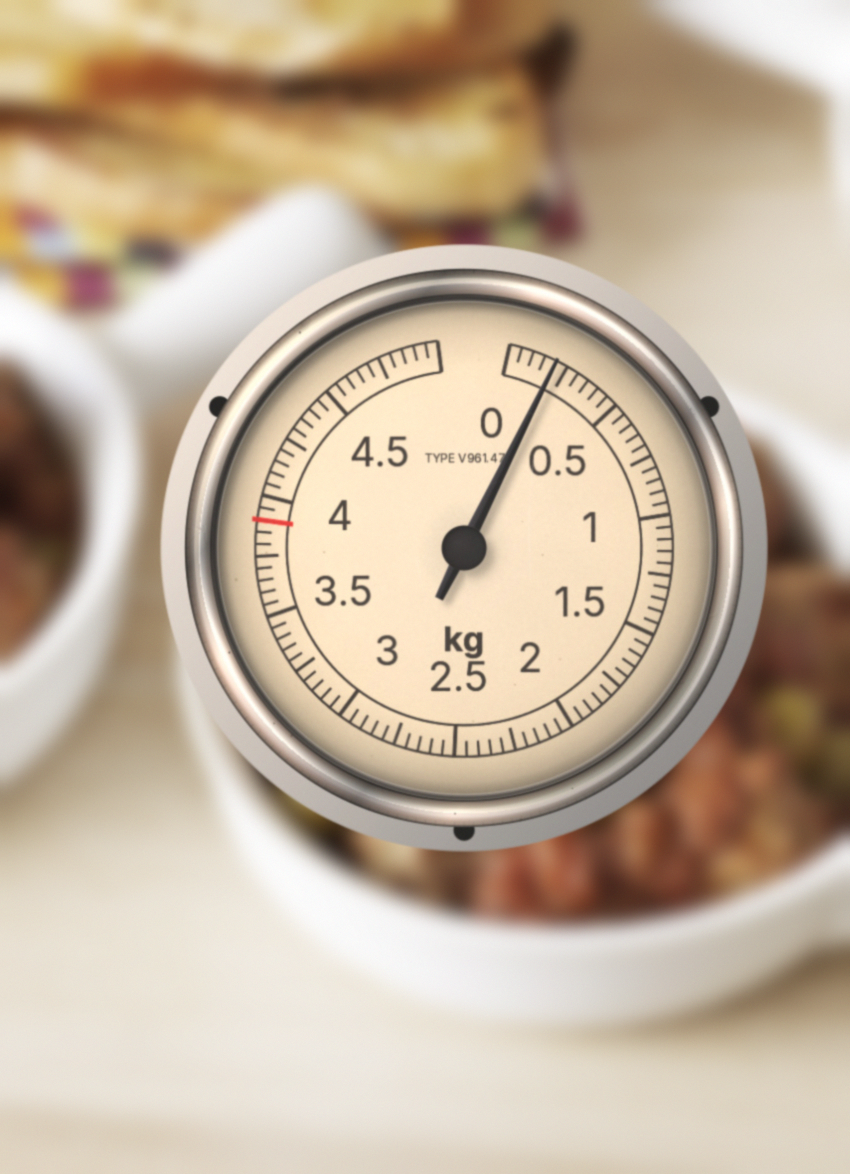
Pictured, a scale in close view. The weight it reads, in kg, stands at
0.2 kg
